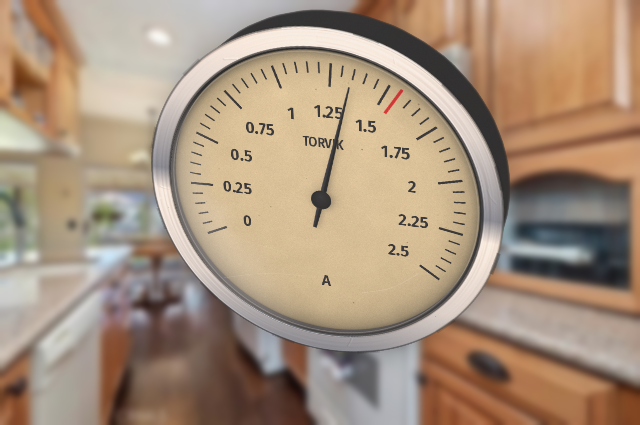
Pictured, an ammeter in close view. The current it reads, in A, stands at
1.35 A
